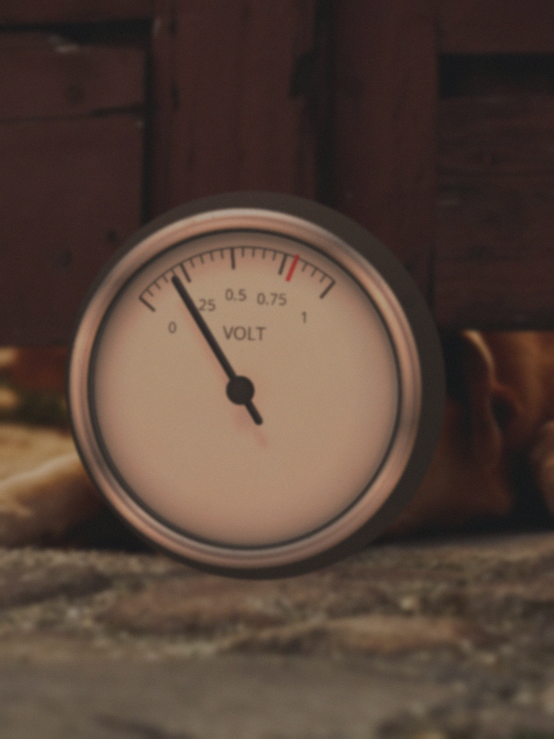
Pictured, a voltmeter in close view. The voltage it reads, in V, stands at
0.2 V
